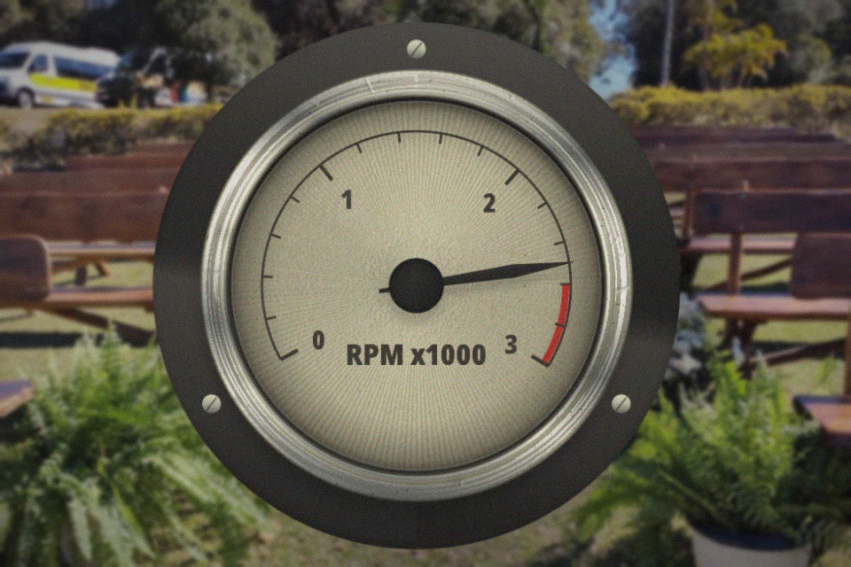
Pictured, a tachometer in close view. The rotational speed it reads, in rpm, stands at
2500 rpm
